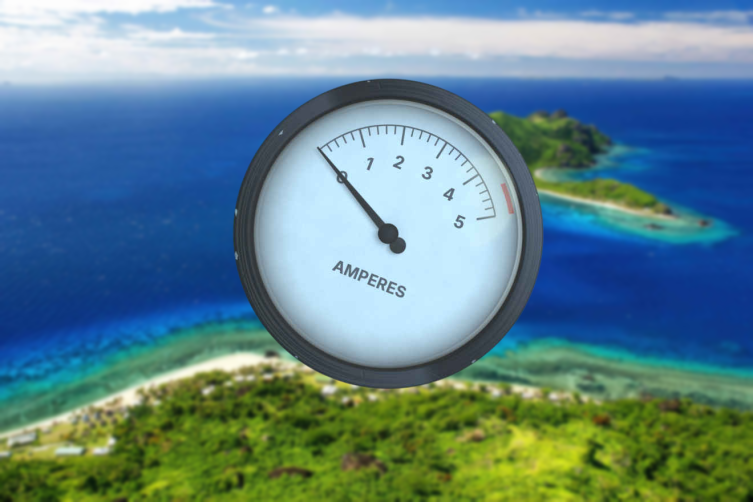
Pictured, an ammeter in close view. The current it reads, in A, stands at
0 A
